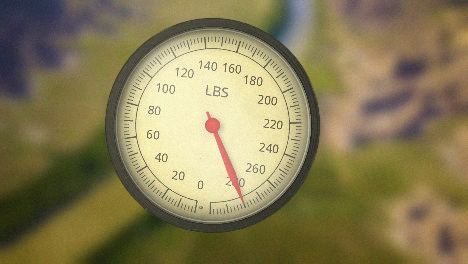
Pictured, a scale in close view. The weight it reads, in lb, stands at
280 lb
